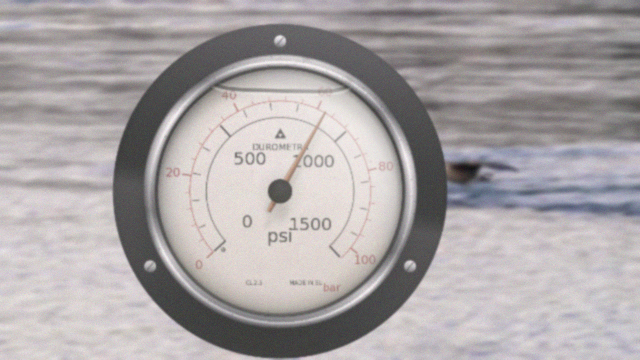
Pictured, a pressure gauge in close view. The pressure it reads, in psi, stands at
900 psi
